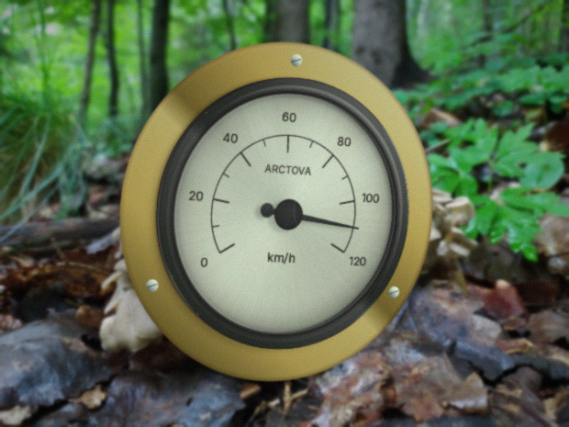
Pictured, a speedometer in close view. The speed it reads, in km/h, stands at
110 km/h
